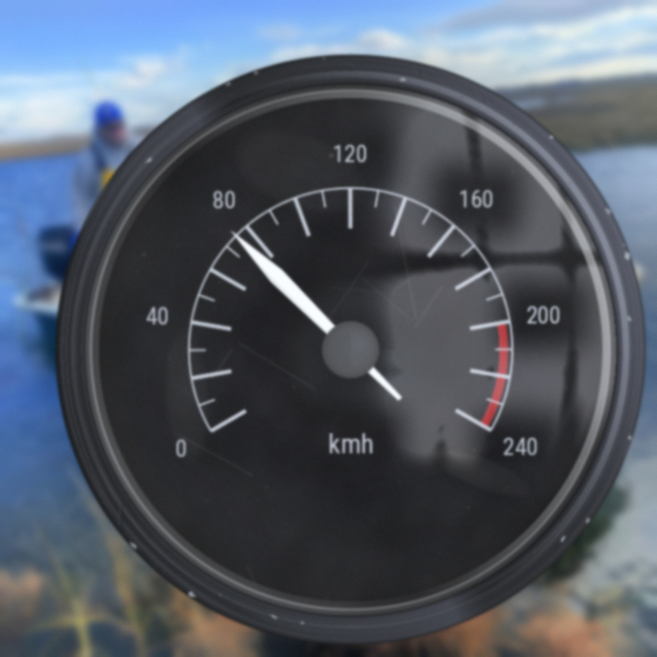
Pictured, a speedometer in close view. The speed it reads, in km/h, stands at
75 km/h
